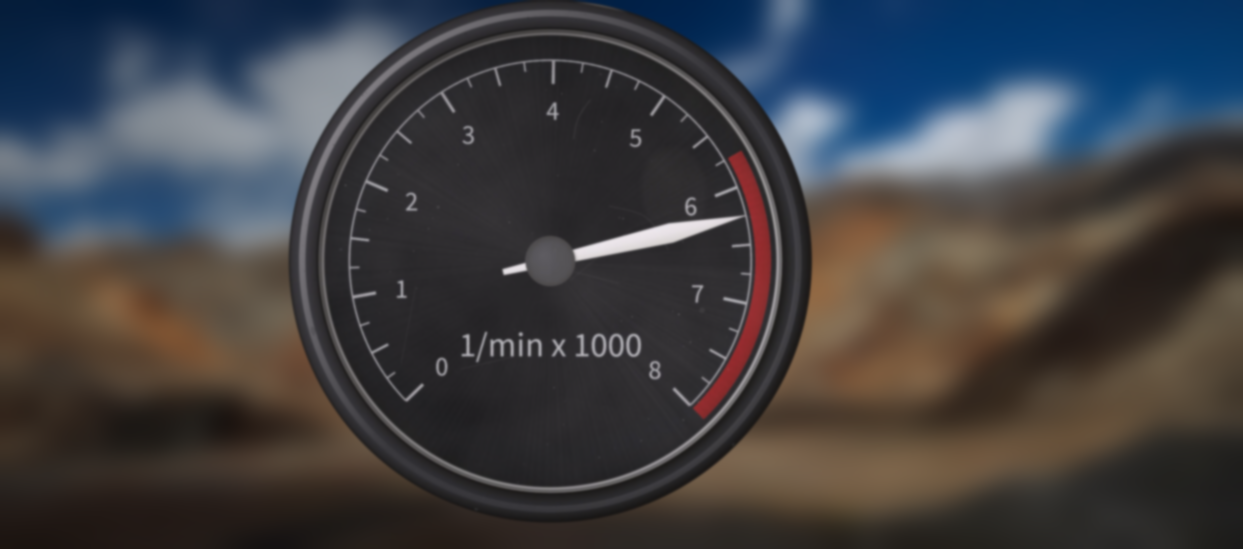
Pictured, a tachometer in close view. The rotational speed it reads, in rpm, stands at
6250 rpm
